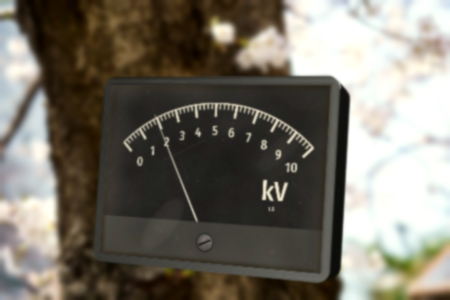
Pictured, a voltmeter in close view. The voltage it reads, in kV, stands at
2 kV
